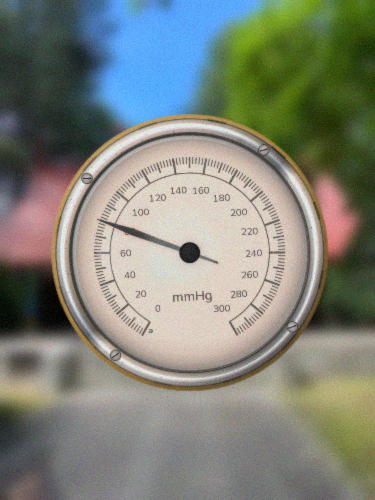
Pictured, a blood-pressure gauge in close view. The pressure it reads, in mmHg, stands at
80 mmHg
